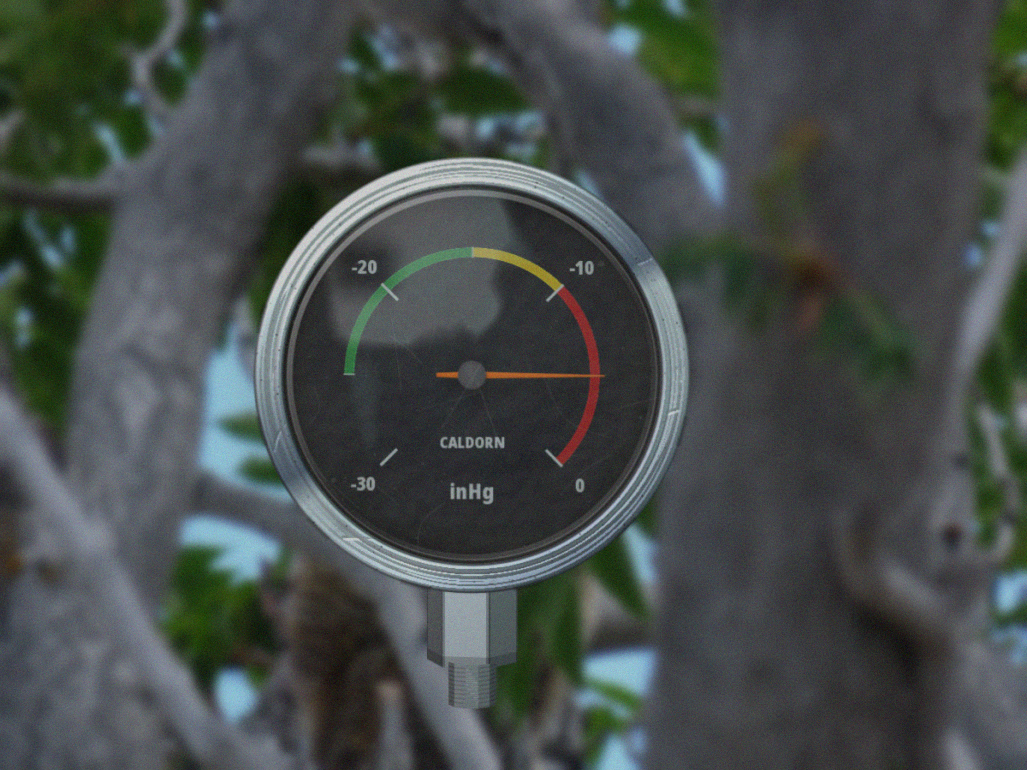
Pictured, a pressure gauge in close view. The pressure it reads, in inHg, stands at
-5 inHg
